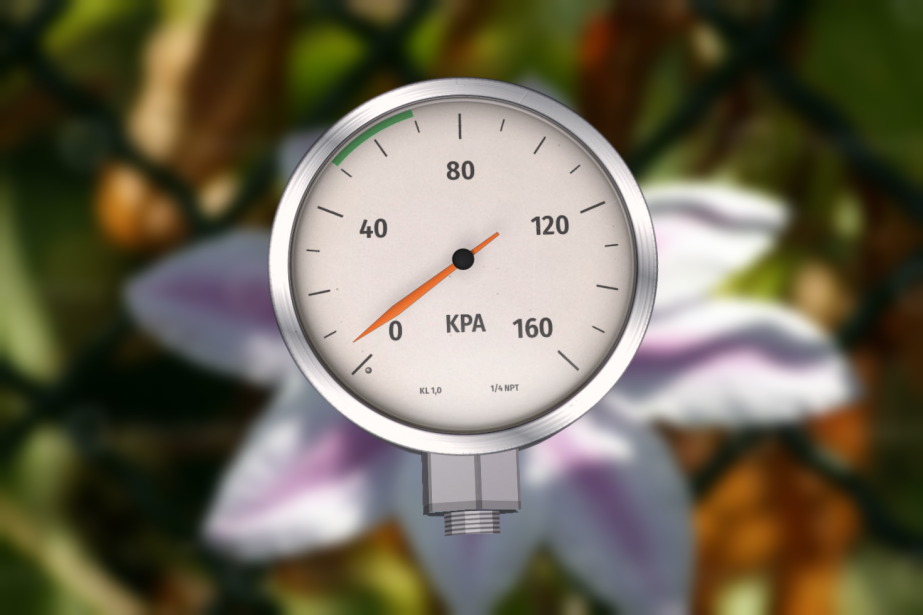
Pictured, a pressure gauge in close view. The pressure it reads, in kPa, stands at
5 kPa
